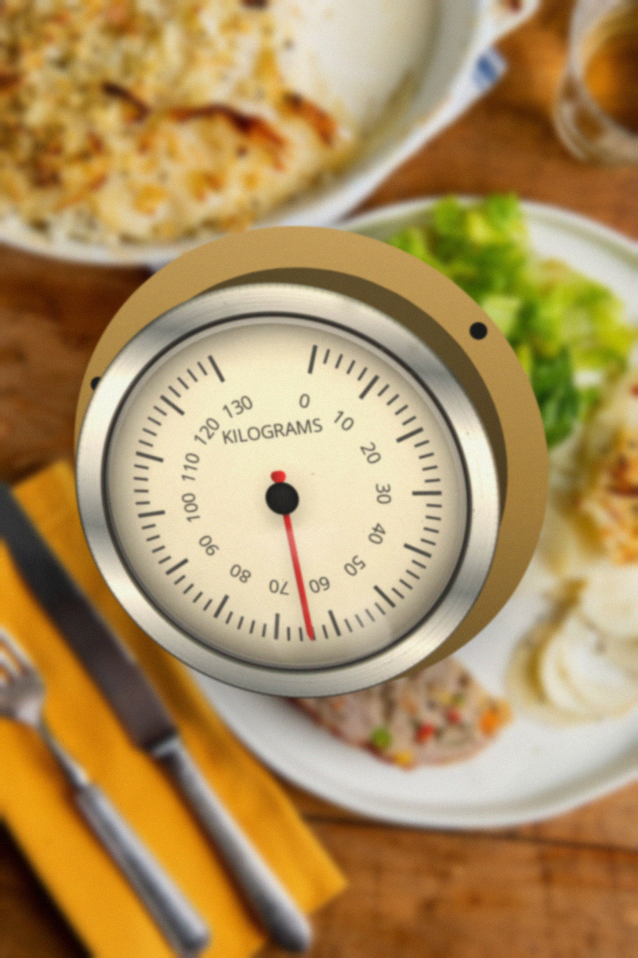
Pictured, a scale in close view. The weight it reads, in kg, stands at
64 kg
